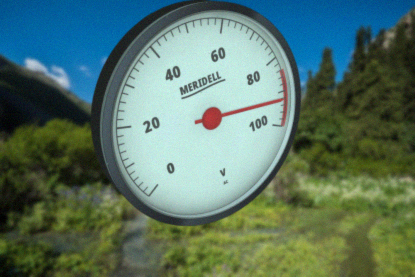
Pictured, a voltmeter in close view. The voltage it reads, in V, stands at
92 V
